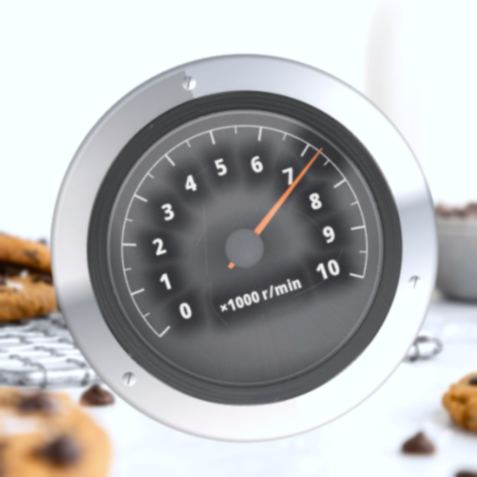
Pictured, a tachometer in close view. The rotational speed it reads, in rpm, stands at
7250 rpm
